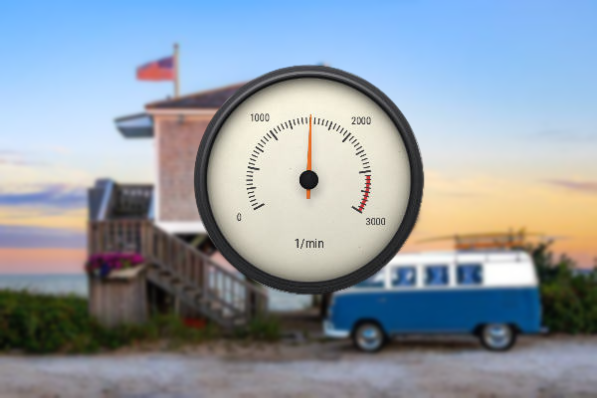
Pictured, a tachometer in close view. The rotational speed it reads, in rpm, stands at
1500 rpm
